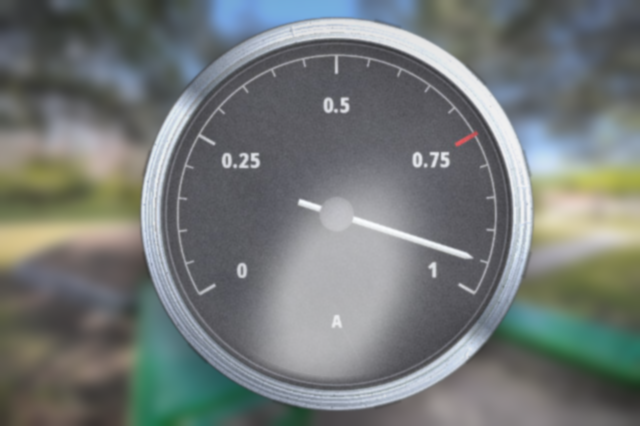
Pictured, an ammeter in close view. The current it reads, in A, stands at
0.95 A
